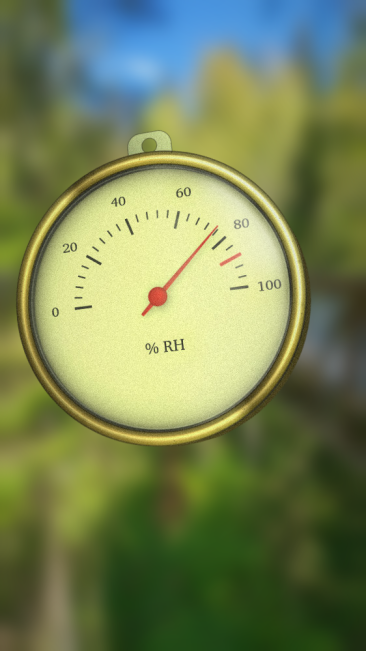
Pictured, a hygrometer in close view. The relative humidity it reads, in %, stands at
76 %
